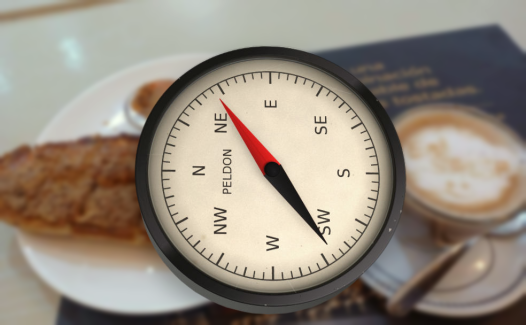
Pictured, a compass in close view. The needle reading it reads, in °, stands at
55 °
